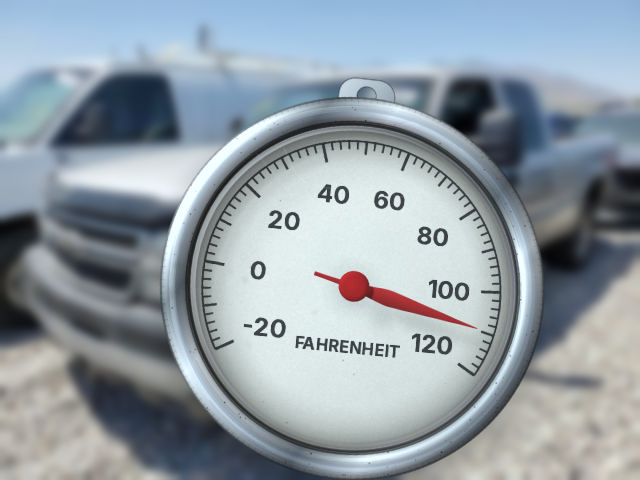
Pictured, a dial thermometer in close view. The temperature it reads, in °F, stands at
110 °F
